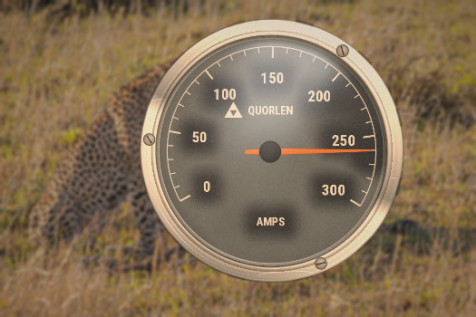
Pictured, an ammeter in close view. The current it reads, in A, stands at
260 A
